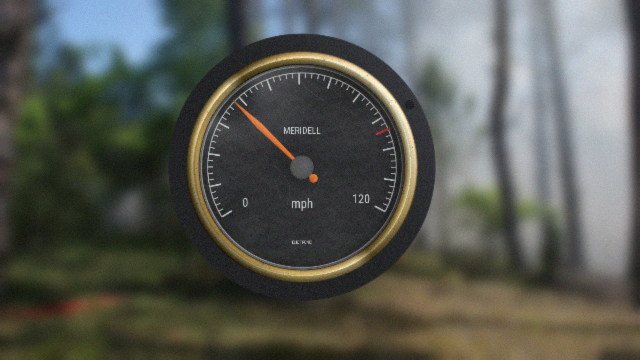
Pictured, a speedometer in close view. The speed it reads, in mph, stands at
38 mph
